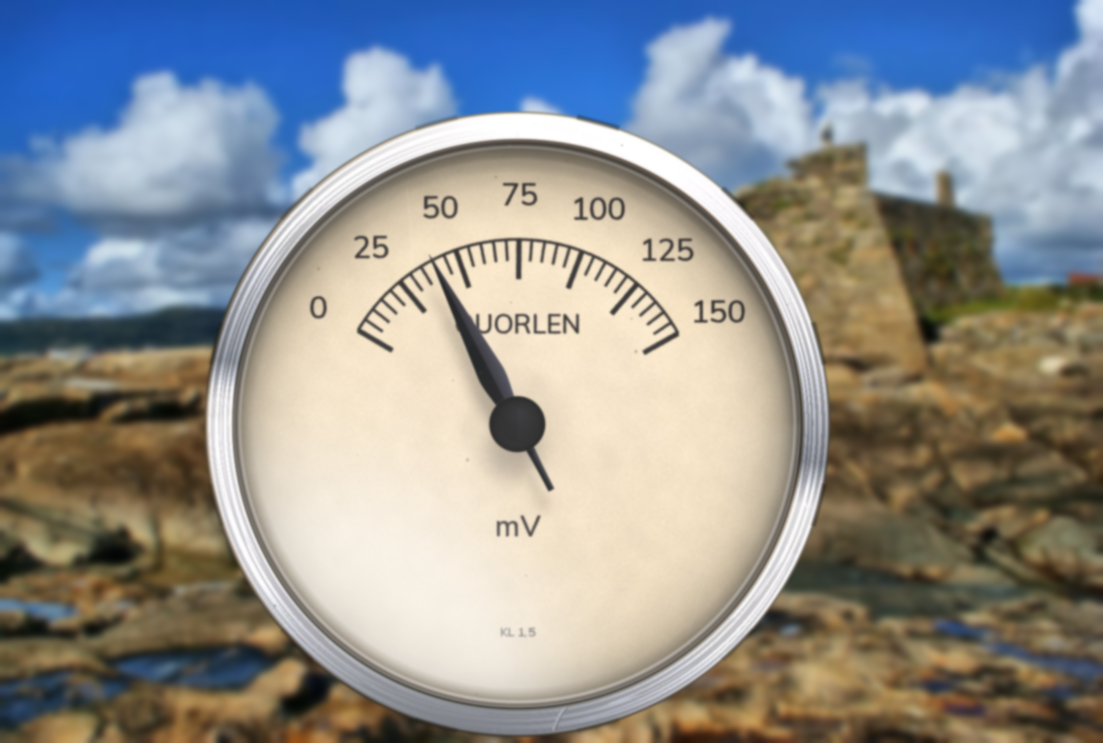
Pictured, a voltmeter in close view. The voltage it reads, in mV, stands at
40 mV
